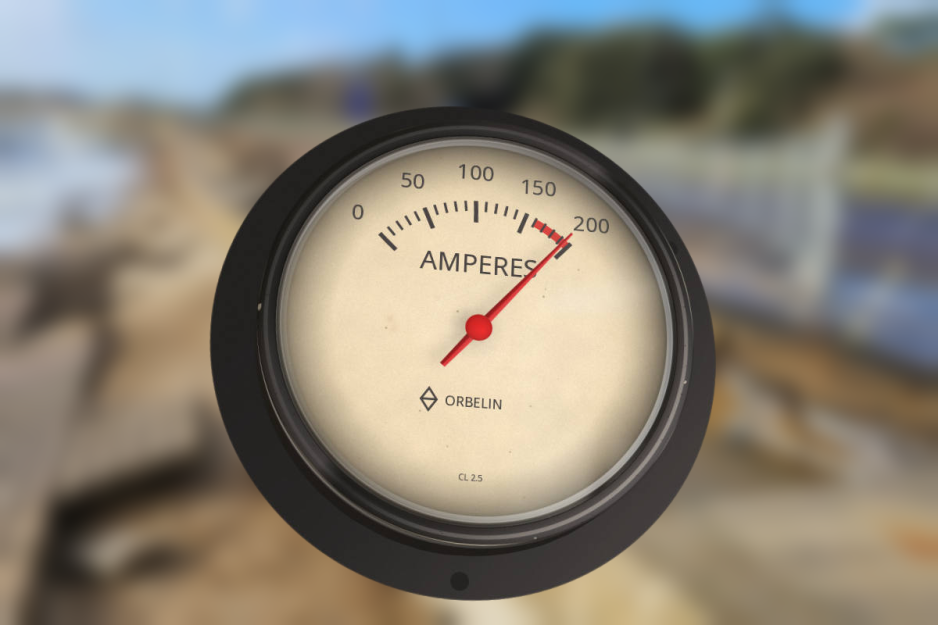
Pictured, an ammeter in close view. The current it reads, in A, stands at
195 A
